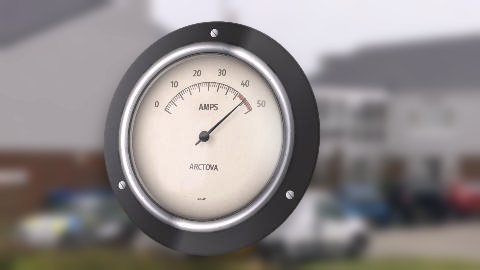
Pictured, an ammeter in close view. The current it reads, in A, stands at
45 A
